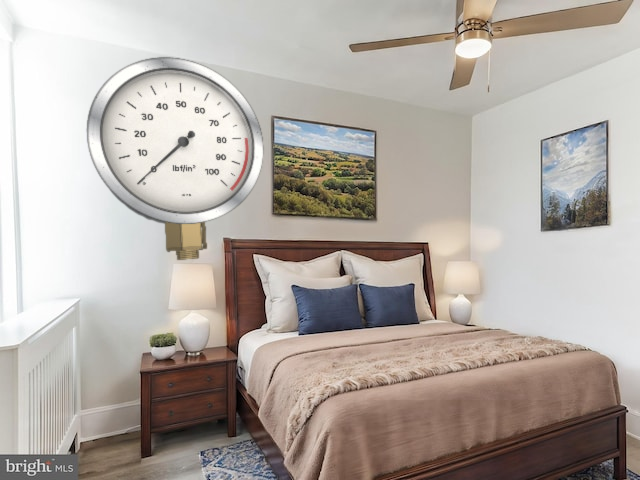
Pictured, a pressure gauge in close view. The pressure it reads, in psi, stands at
0 psi
